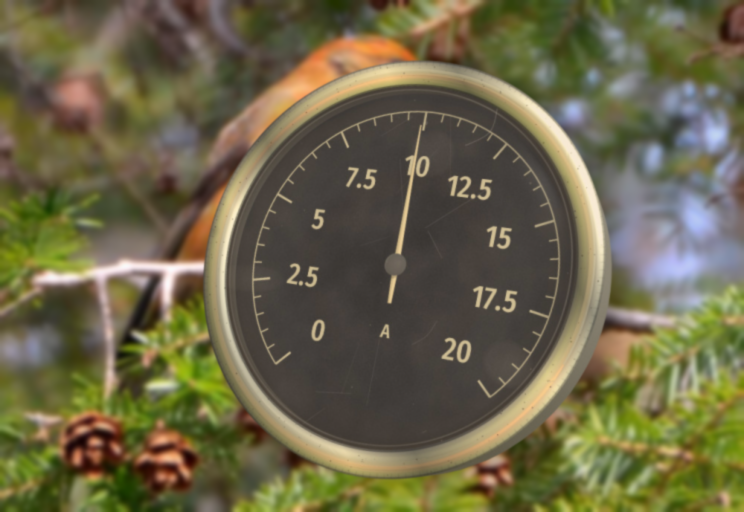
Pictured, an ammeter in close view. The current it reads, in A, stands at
10 A
